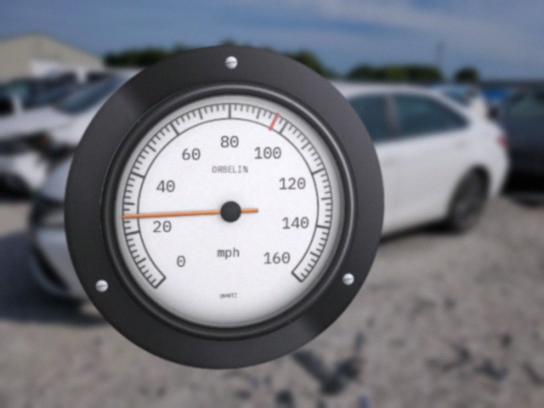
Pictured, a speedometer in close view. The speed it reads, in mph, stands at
26 mph
